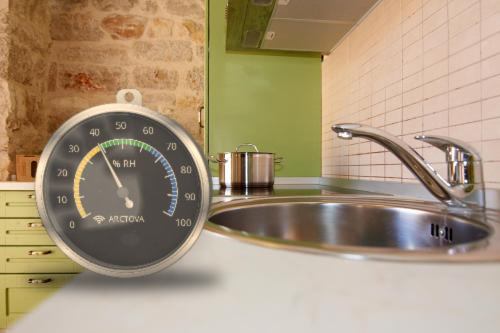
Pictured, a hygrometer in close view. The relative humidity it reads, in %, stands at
40 %
